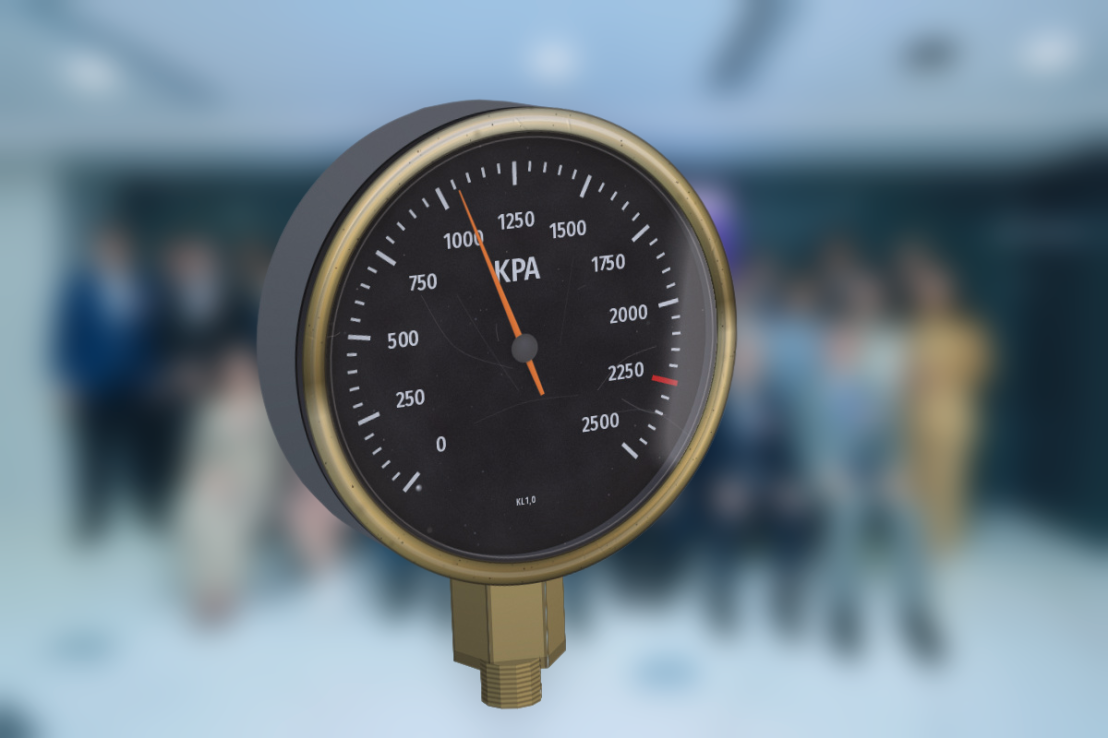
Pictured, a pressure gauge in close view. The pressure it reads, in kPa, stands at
1050 kPa
